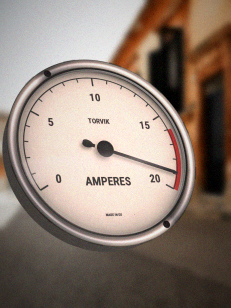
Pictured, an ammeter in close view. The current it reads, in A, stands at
19 A
